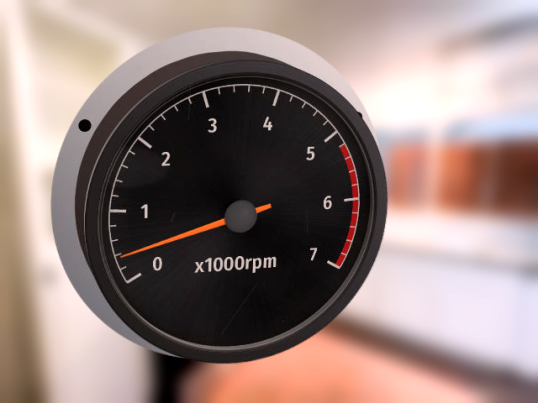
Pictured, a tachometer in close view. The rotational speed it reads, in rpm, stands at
400 rpm
